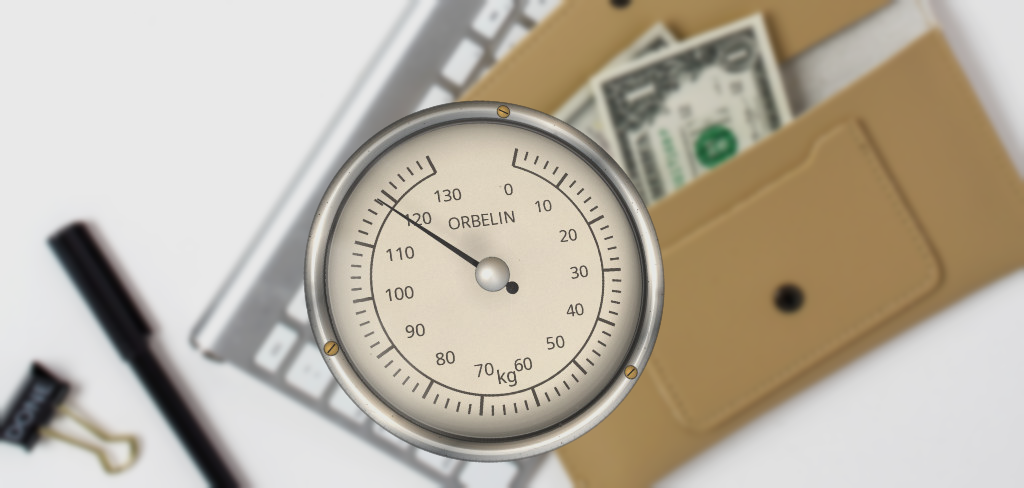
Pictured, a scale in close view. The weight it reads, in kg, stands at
118 kg
